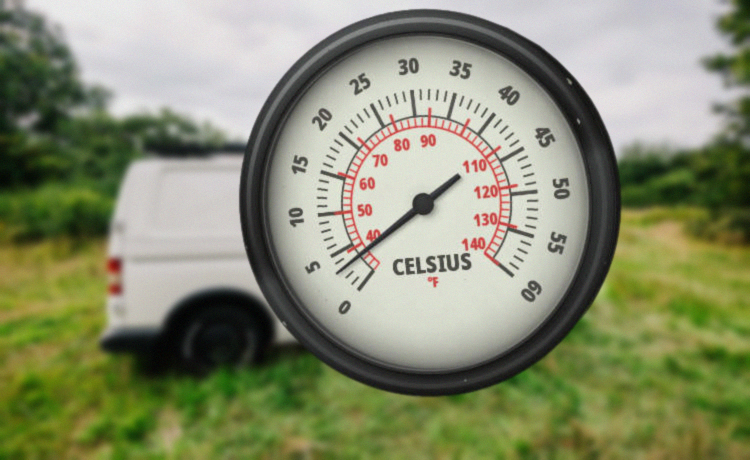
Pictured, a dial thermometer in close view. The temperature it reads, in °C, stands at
3 °C
